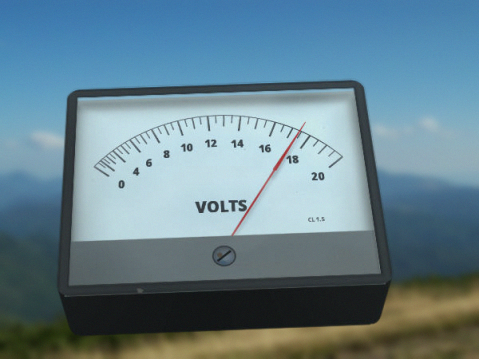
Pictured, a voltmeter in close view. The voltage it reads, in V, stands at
17.5 V
